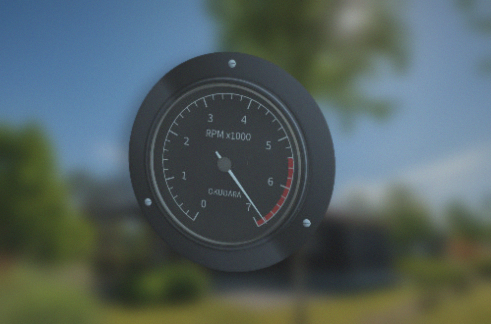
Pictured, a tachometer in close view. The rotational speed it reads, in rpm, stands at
6800 rpm
